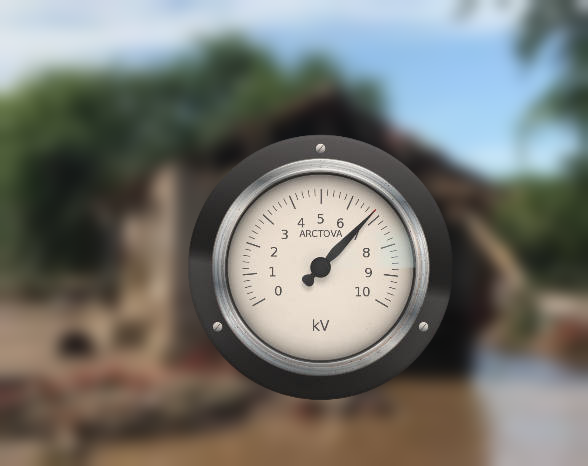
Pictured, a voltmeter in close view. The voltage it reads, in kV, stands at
6.8 kV
